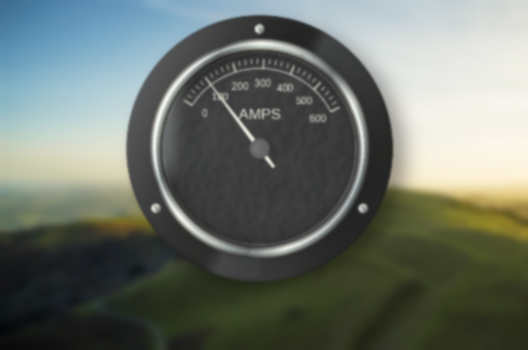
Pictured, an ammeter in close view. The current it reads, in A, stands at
100 A
